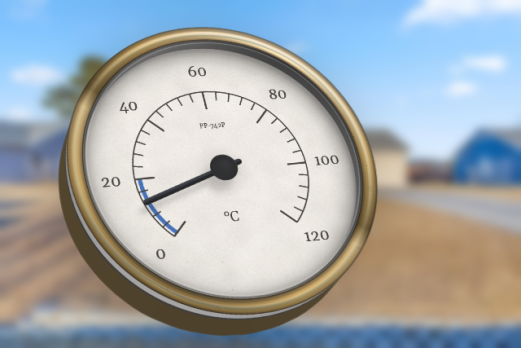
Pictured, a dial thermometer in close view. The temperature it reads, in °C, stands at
12 °C
